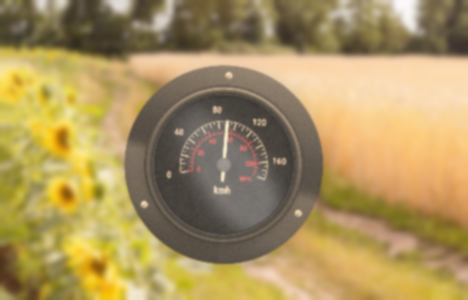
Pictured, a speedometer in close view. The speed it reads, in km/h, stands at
90 km/h
